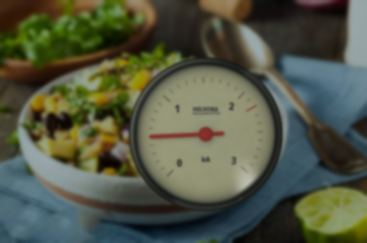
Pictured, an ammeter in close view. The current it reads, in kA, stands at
0.5 kA
